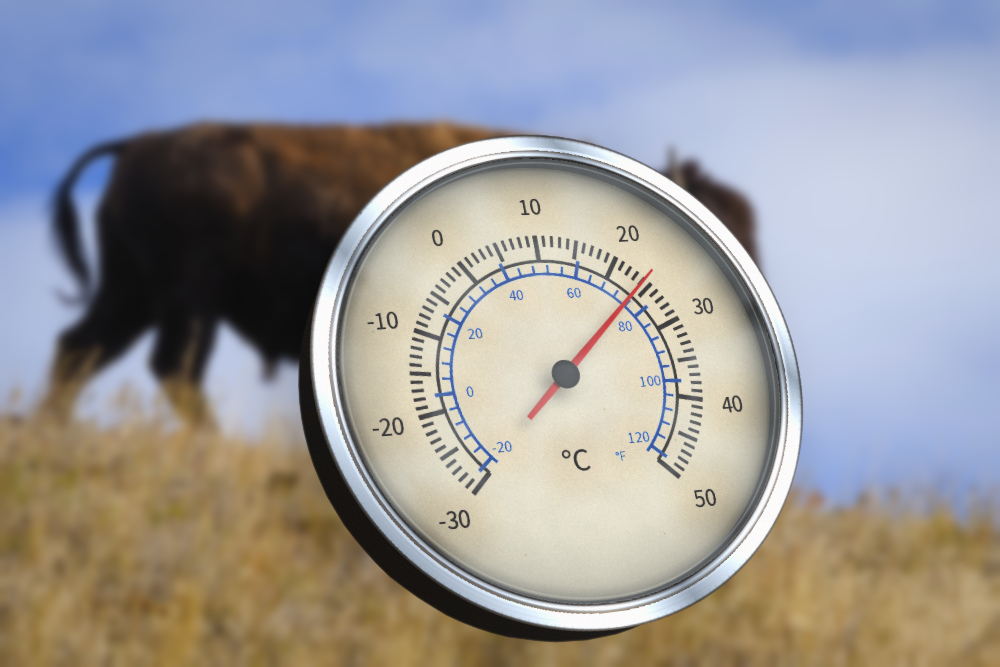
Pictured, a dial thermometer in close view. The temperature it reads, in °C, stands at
24 °C
